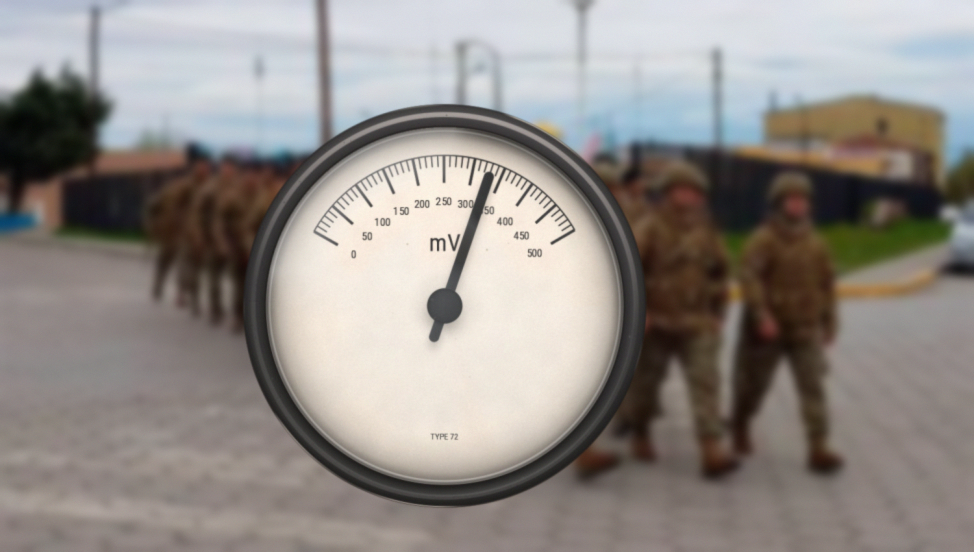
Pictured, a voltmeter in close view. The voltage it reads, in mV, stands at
330 mV
